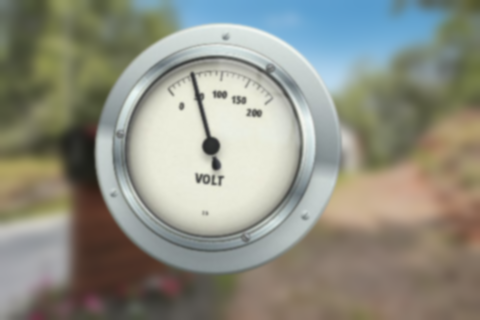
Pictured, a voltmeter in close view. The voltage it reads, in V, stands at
50 V
